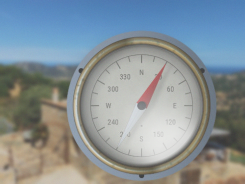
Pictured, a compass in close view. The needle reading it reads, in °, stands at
30 °
